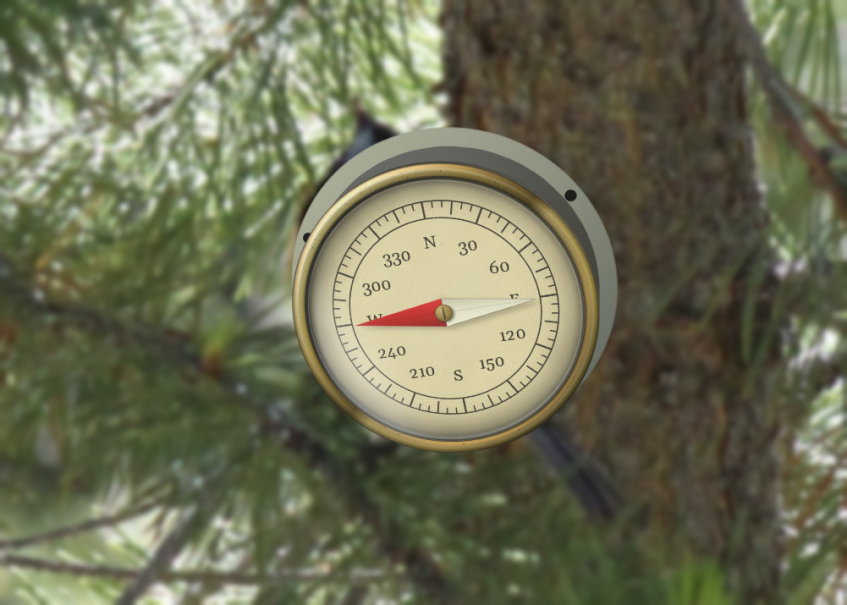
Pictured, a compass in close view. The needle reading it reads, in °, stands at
270 °
